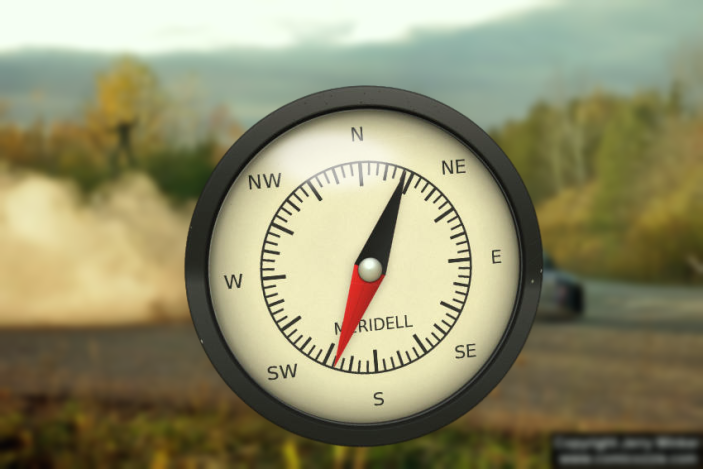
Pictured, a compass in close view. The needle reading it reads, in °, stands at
205 °
